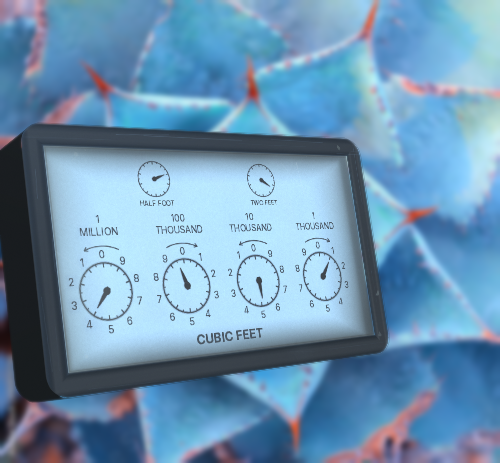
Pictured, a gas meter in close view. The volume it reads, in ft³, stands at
395100 ft³
